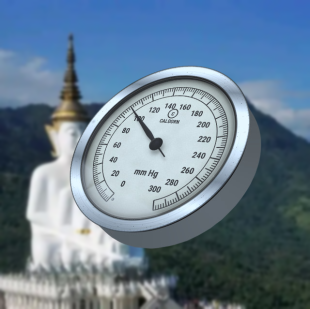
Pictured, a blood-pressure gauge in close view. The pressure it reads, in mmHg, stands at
100 mmHg
